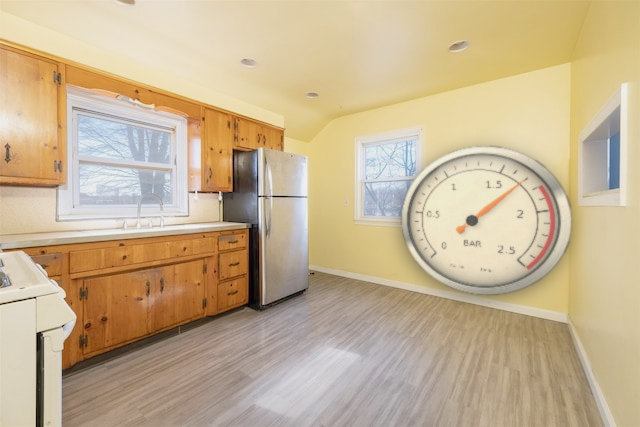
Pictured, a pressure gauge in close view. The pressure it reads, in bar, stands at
1.7 bar
